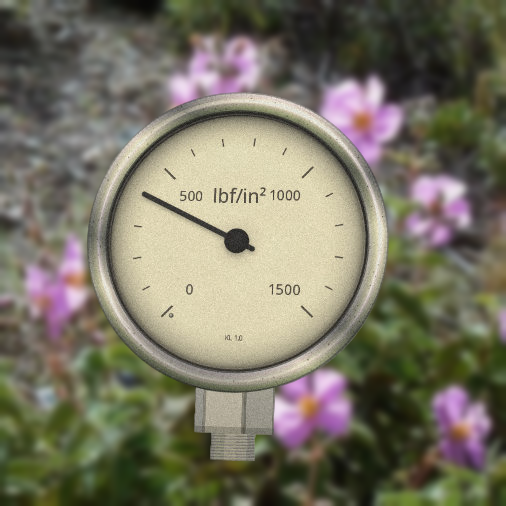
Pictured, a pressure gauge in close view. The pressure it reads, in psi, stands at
400 psi
